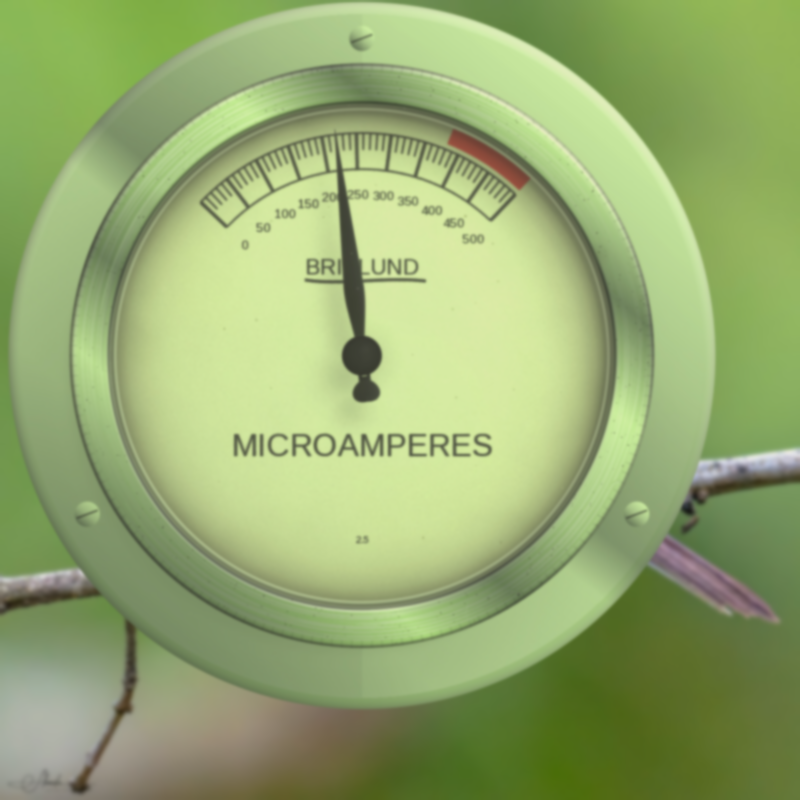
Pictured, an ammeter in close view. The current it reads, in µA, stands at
220 µA
